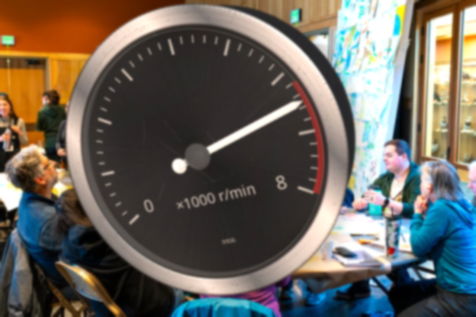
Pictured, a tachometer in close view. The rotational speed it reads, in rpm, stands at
6500 rpm
